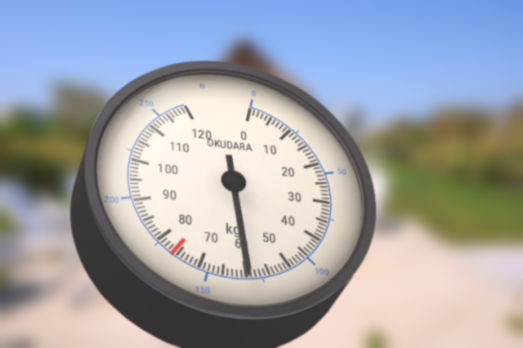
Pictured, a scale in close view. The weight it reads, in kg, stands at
60 kg
